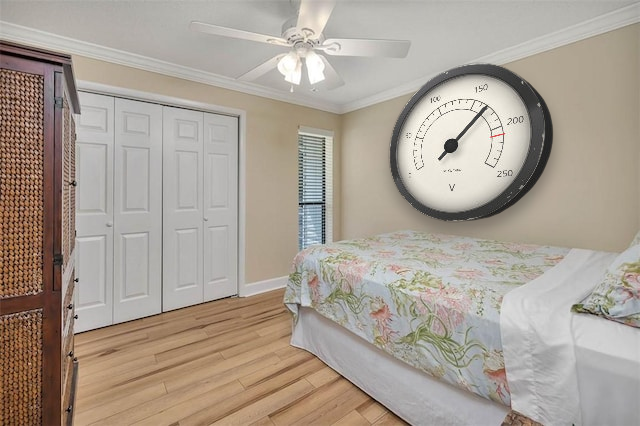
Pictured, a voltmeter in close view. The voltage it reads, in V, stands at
170 V
